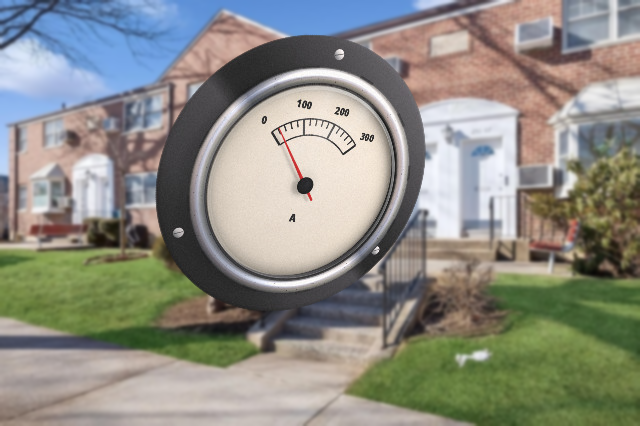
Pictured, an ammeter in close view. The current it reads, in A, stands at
20 A
